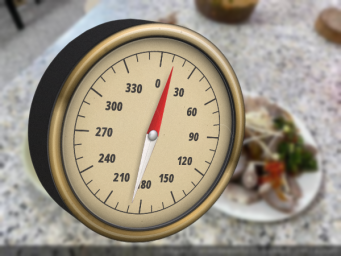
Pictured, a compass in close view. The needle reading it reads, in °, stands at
10 °
